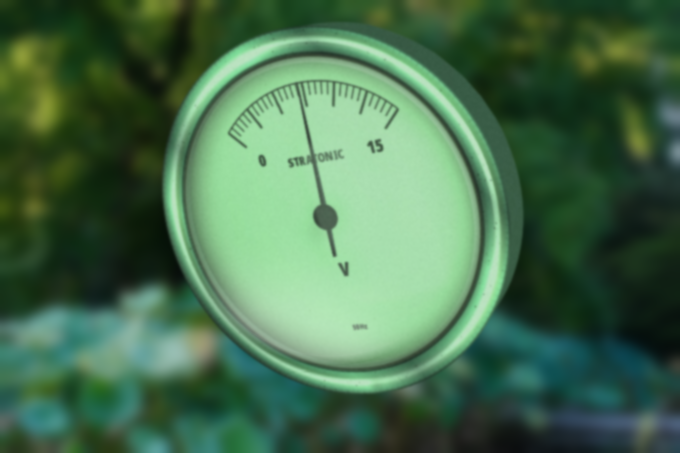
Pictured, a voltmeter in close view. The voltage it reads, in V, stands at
7.5 V
